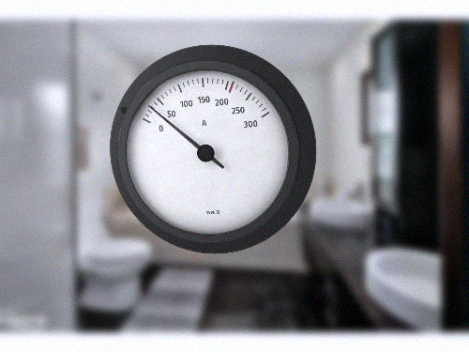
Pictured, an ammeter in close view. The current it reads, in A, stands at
30 A
